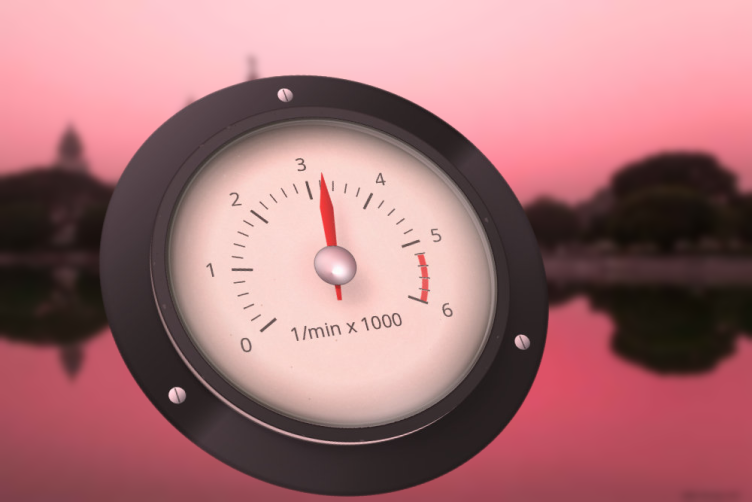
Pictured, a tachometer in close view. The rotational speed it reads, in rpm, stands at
3200 rpm
